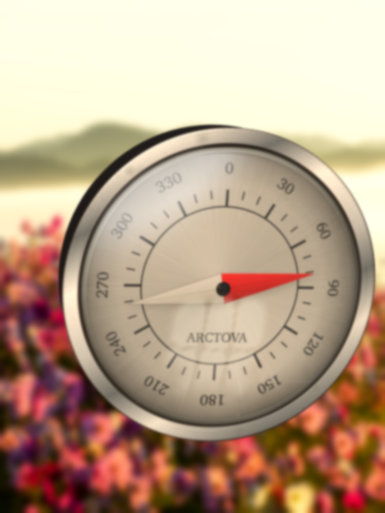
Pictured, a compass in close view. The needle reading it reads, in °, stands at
80 °
